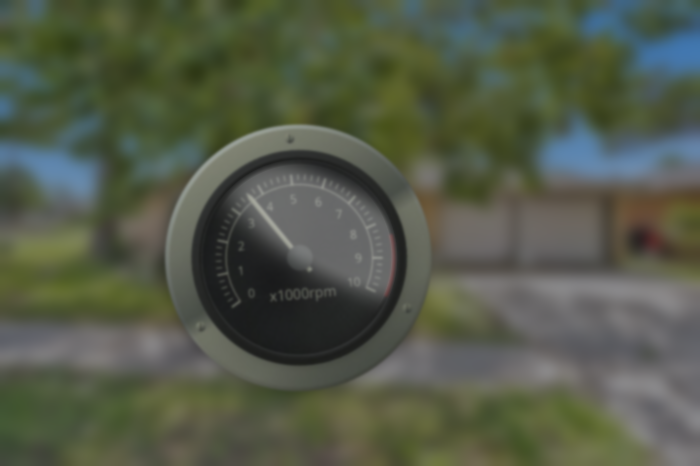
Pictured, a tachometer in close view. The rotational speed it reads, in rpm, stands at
3600 rpm
